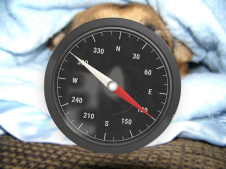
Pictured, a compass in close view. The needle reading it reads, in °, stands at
120 °
